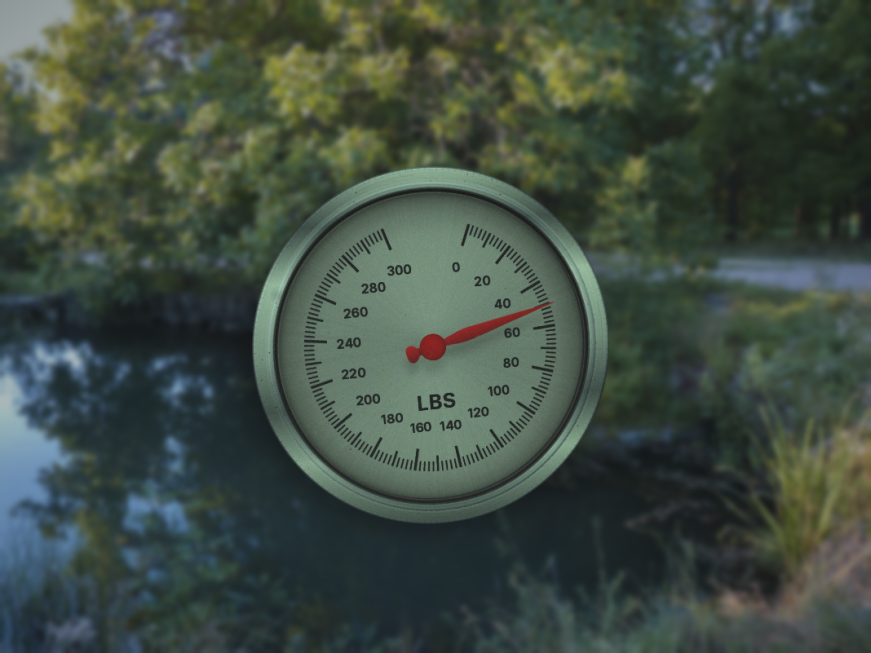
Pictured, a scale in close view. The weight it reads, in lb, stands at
50 lb
